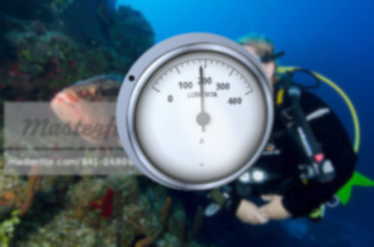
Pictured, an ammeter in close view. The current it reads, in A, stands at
180 A
